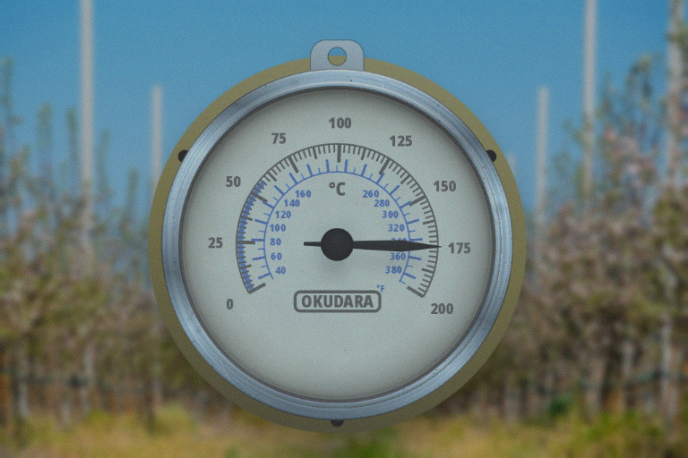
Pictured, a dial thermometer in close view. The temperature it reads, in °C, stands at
175 °C
